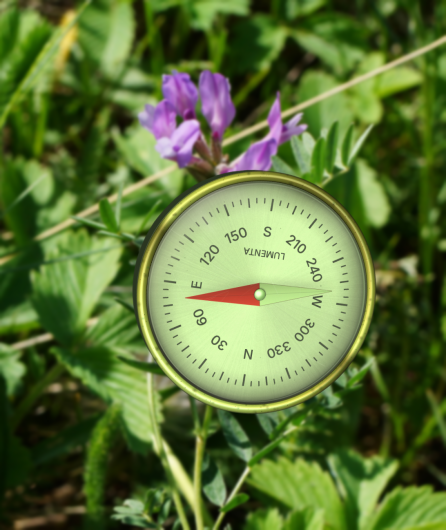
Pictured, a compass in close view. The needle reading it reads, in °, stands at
80 °
